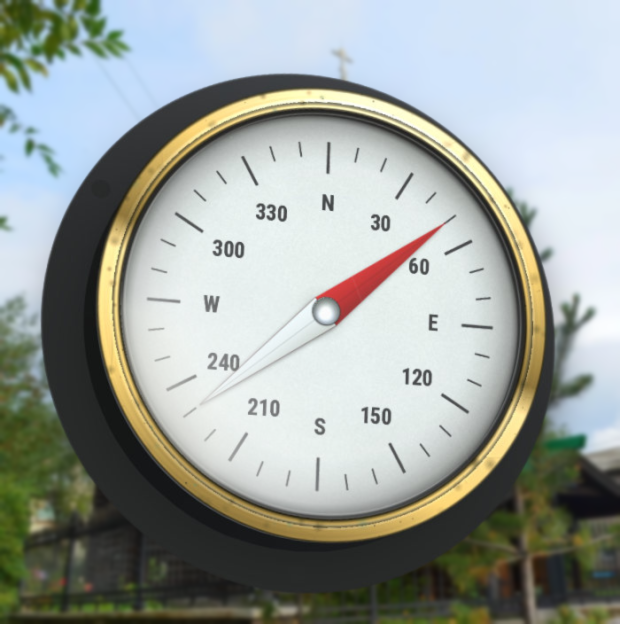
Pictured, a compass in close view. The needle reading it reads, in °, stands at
50 °
